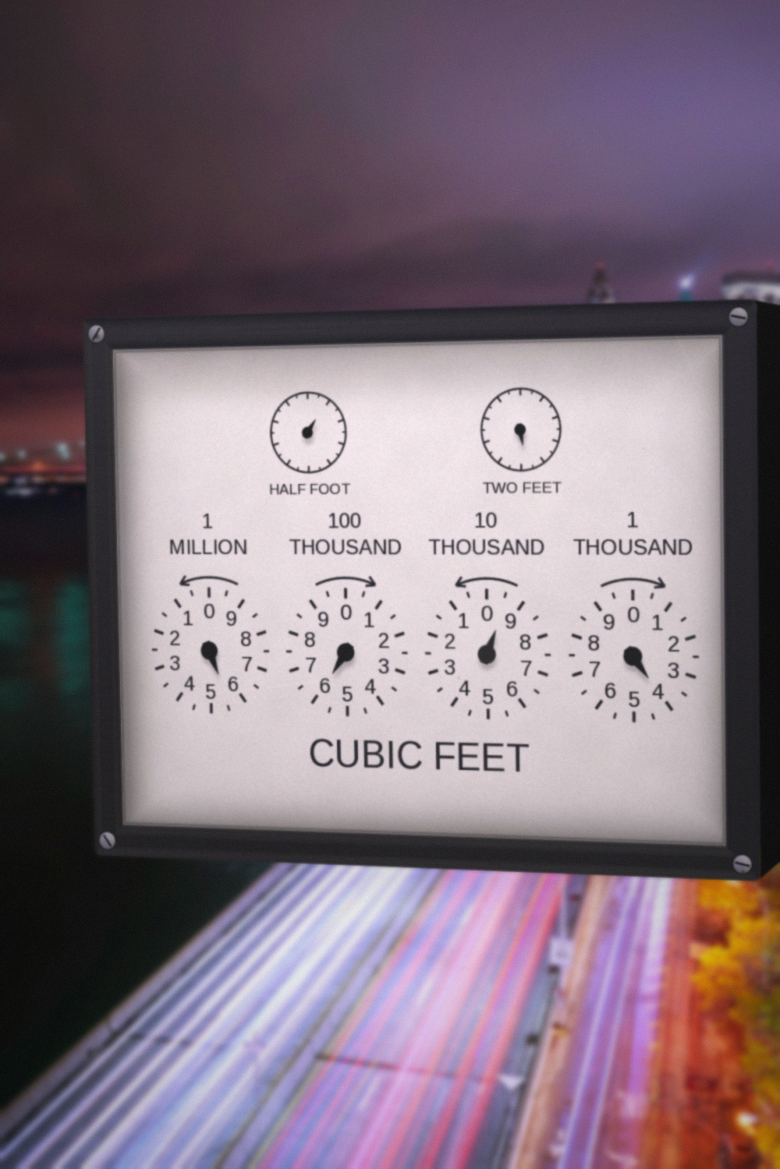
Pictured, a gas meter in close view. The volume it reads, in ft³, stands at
559400 ft³
